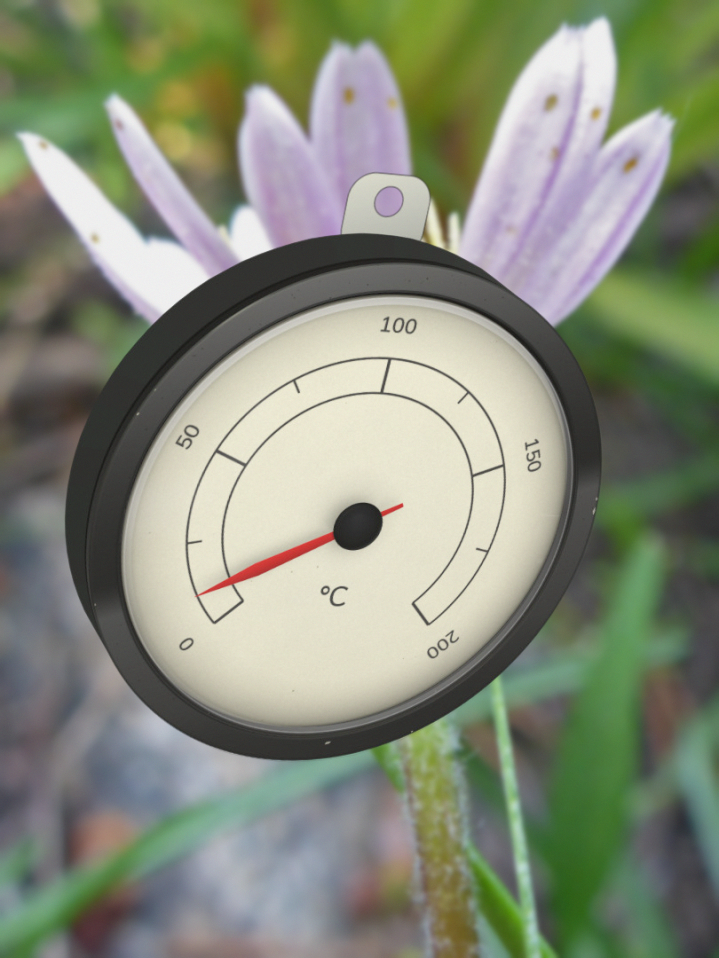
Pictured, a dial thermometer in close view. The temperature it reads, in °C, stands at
12.5 °C
